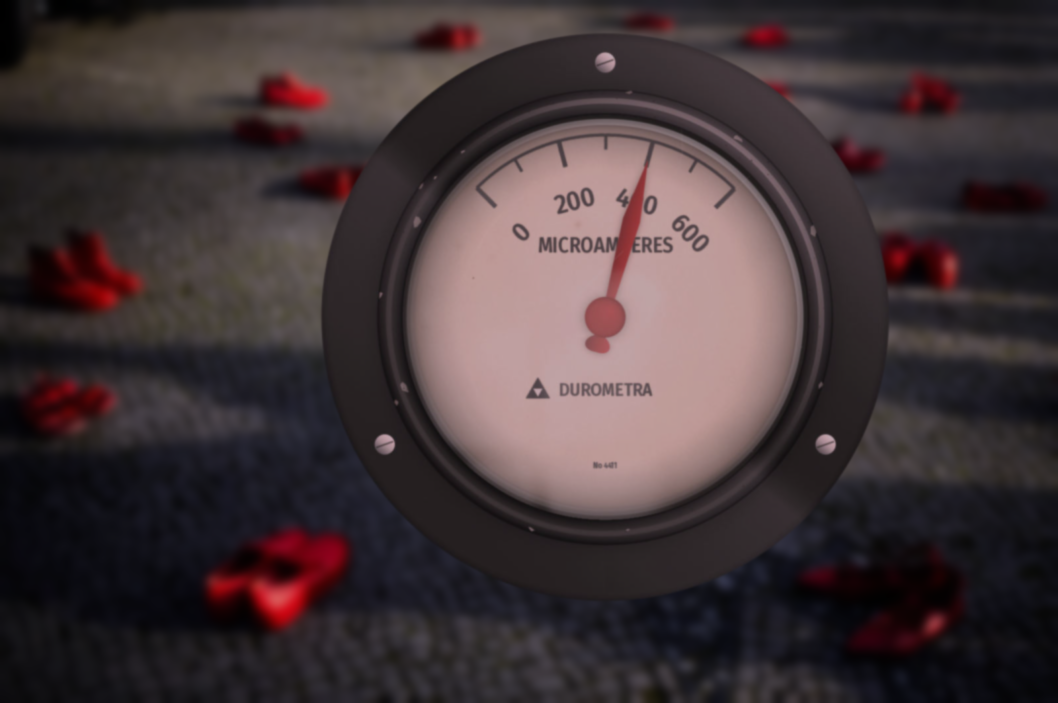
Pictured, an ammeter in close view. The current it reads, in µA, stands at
400 µA
